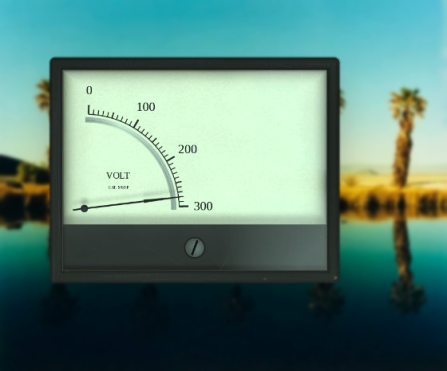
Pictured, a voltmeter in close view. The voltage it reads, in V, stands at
280 V
